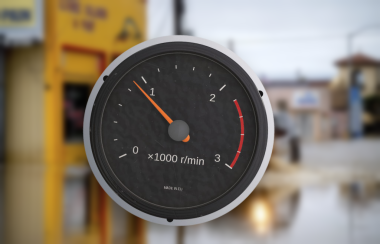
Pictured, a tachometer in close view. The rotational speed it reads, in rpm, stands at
900 rpm
